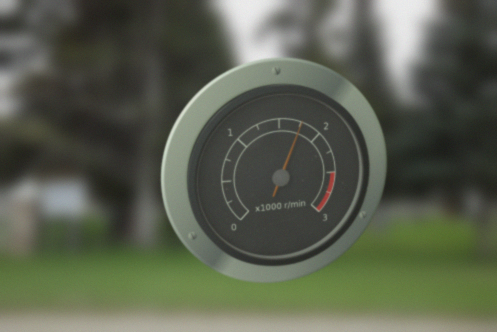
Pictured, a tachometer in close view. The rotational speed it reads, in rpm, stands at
1750 rpm
